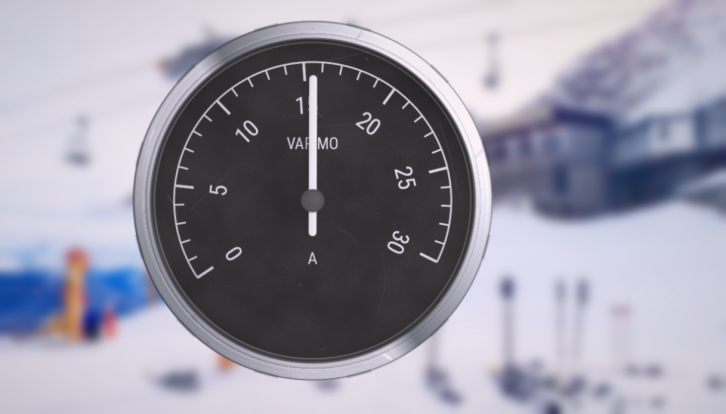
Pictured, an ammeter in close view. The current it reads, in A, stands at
15.5 A
